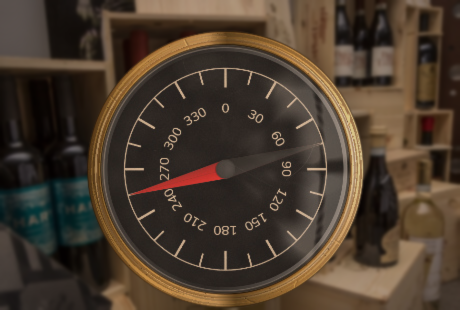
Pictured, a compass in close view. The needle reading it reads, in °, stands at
255 °
